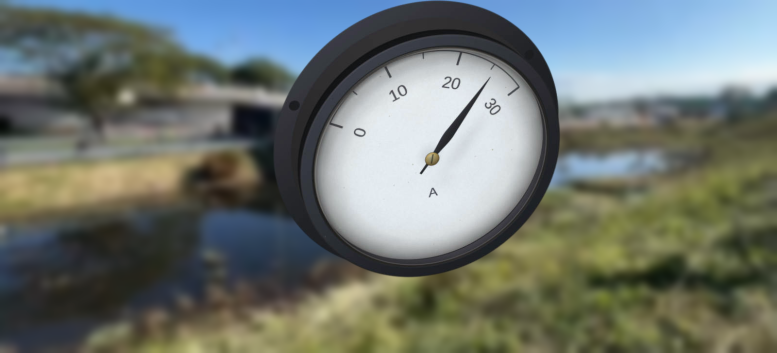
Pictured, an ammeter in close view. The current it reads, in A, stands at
25 A
